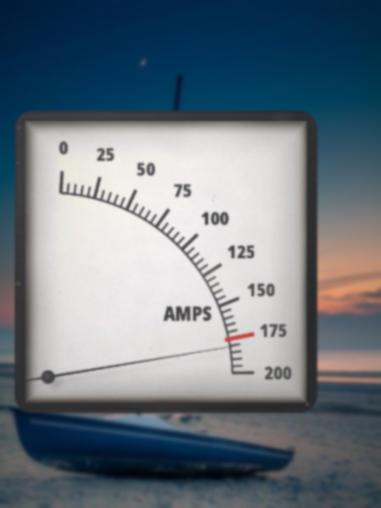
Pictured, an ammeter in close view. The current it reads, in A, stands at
180 A
